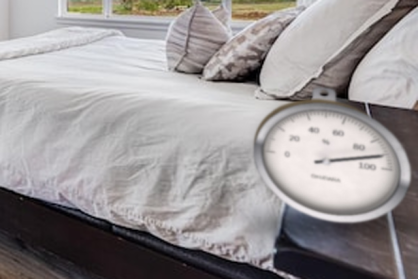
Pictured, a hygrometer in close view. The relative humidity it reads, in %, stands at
90 %
